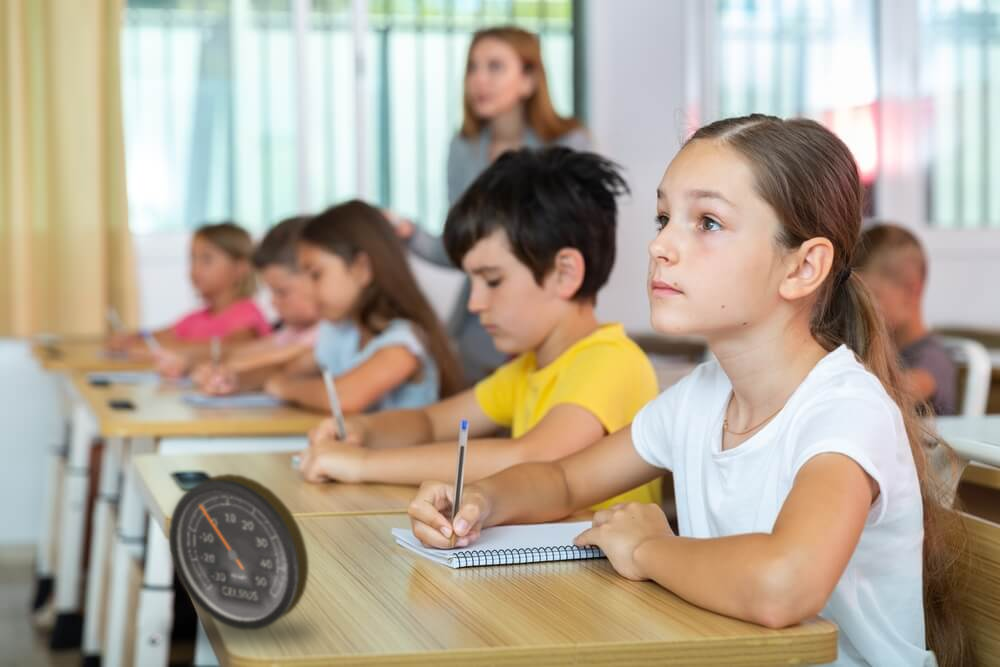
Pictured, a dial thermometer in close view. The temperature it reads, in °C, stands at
0 °C
